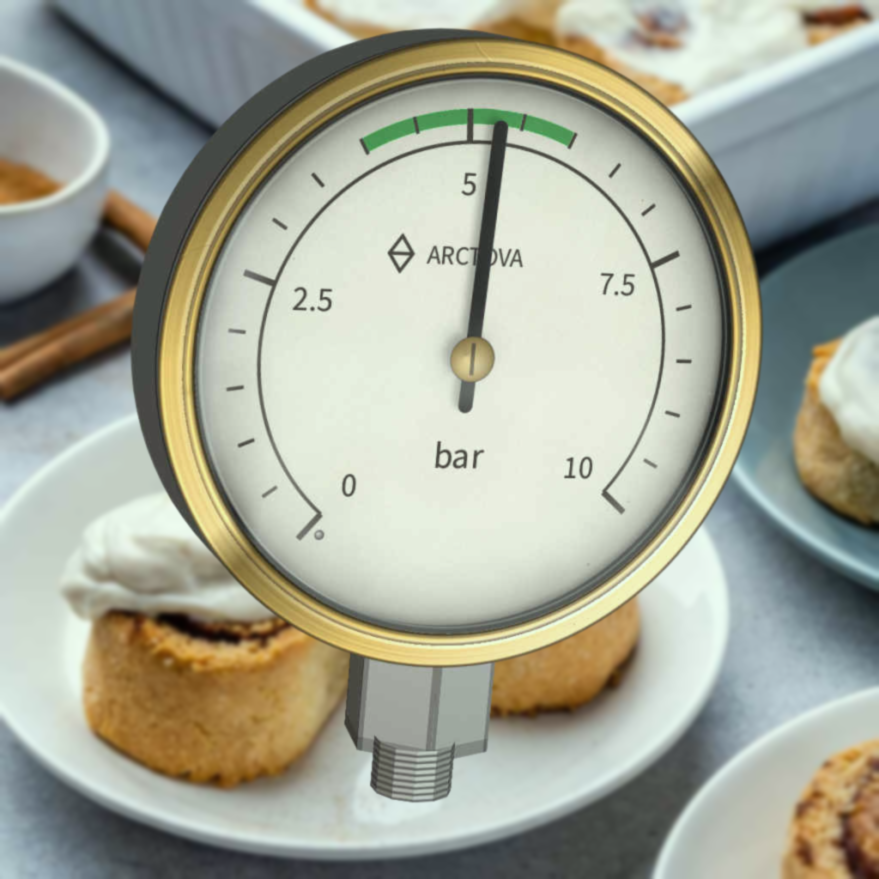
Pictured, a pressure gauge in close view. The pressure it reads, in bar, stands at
5.25 bar
